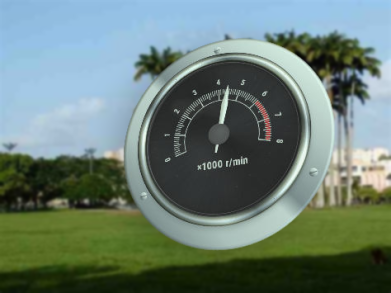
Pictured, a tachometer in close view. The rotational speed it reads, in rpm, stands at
4500 rpm
